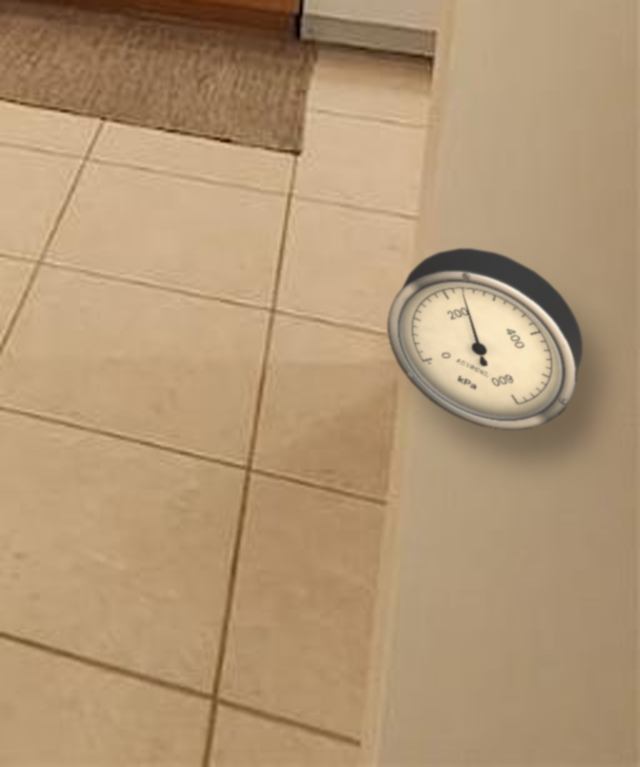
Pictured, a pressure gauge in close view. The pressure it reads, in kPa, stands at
240 kPa
